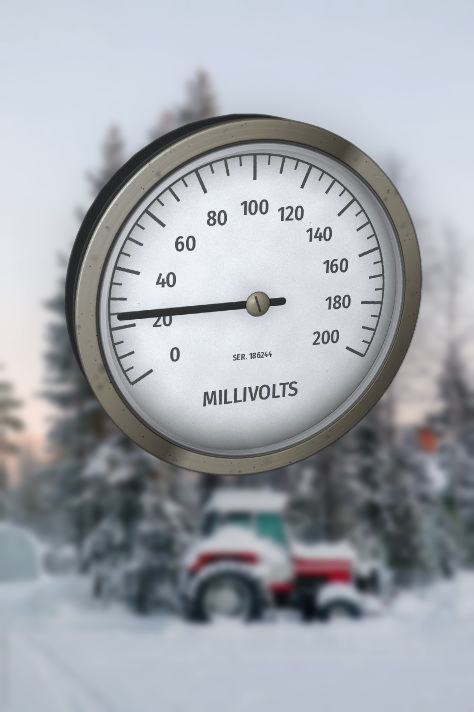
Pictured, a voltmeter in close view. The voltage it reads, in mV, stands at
25 mV
